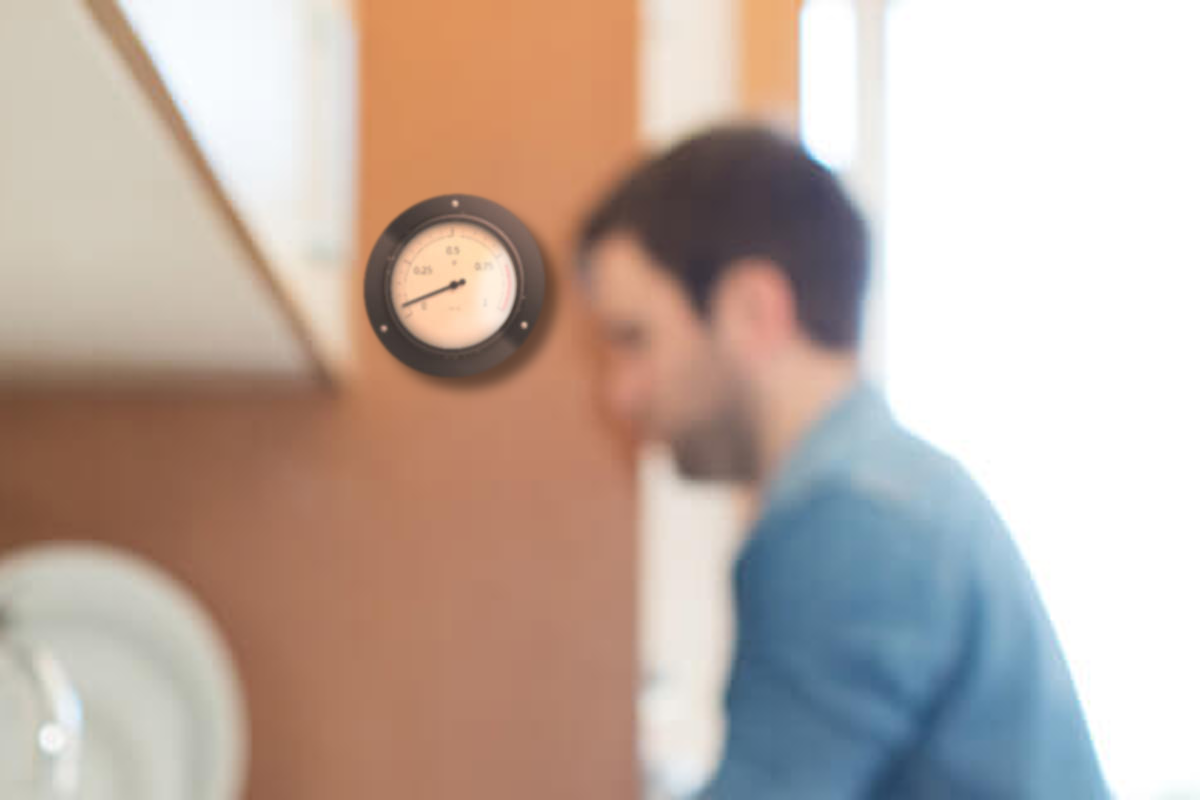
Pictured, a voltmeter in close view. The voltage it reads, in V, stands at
0.05 V
